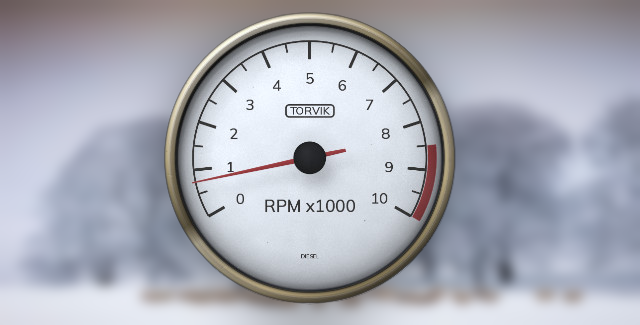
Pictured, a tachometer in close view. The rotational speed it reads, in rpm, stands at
750 rpm
